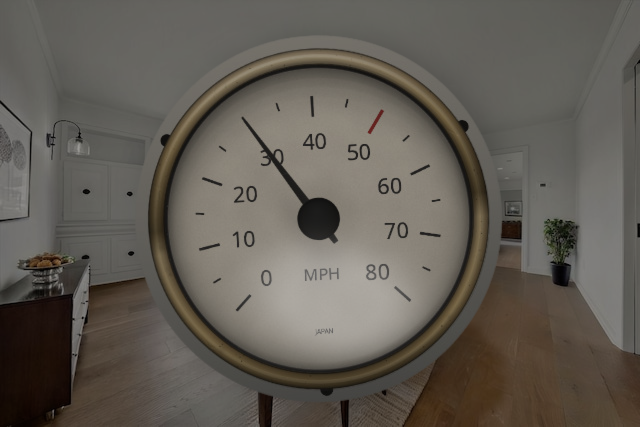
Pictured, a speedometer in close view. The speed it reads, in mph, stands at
30 mph
